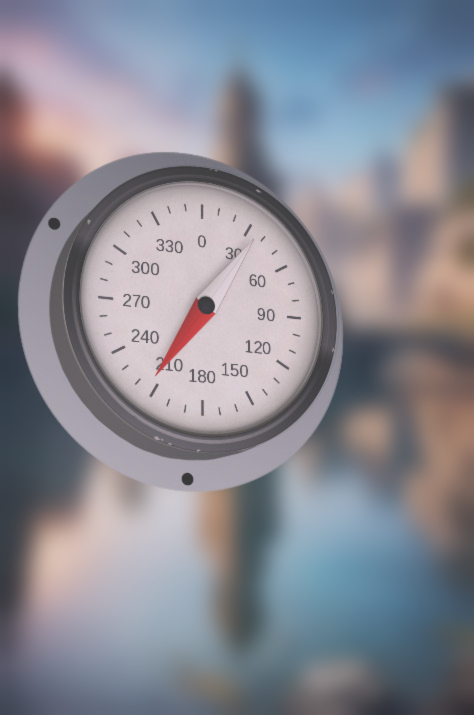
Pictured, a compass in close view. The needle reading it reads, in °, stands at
215 °
